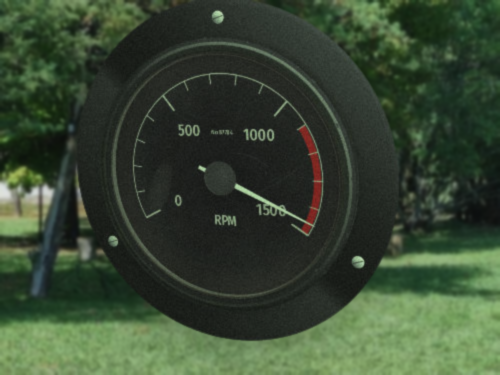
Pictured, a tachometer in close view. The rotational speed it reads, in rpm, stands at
1450 rpm
